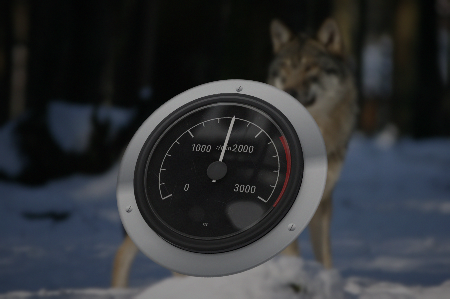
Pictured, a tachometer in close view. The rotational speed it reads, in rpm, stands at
1600 rpm
